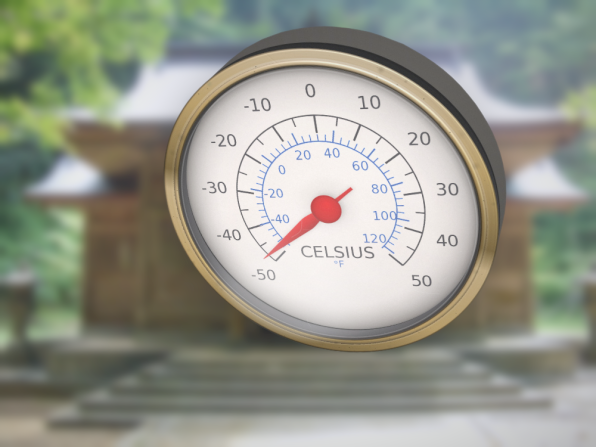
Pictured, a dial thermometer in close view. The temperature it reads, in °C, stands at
-47.5 °C
